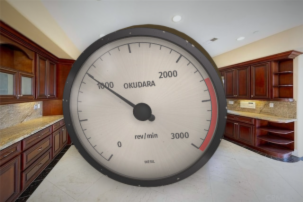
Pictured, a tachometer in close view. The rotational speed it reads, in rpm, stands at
1000 rpm
